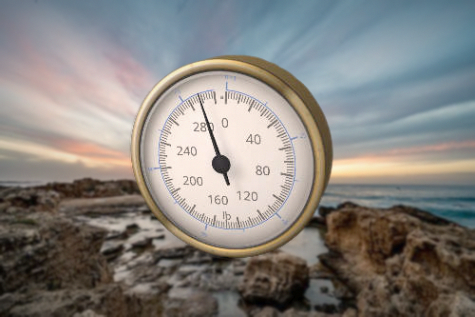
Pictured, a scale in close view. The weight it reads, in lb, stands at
290 lb
